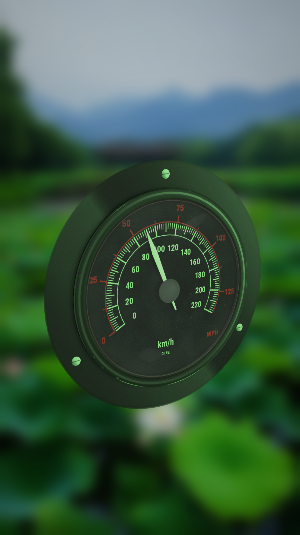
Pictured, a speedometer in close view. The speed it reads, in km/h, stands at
90 km/h
